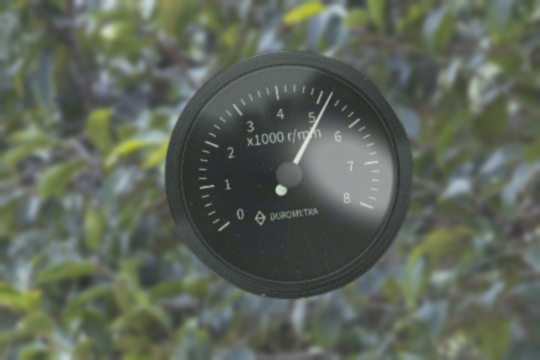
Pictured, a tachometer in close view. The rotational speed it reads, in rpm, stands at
5200 rpm
